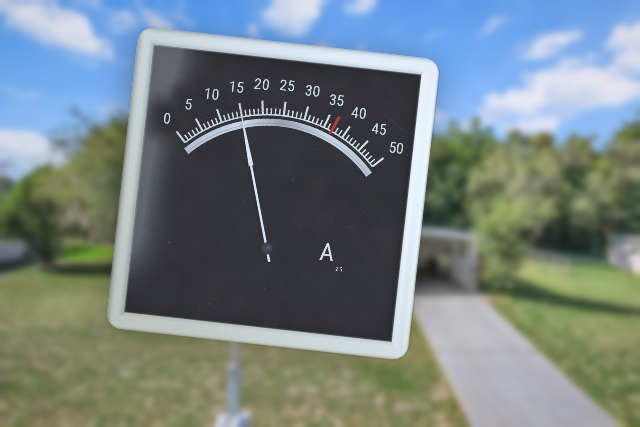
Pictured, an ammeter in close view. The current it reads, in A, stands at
15 A
